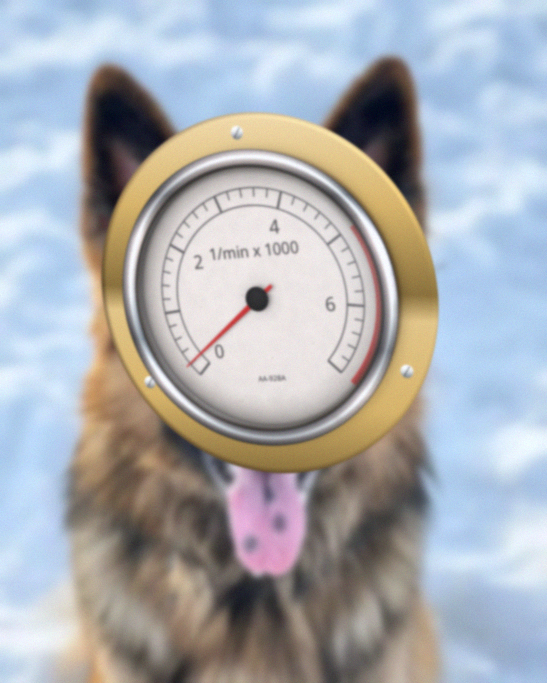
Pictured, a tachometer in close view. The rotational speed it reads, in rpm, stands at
200 rpm
